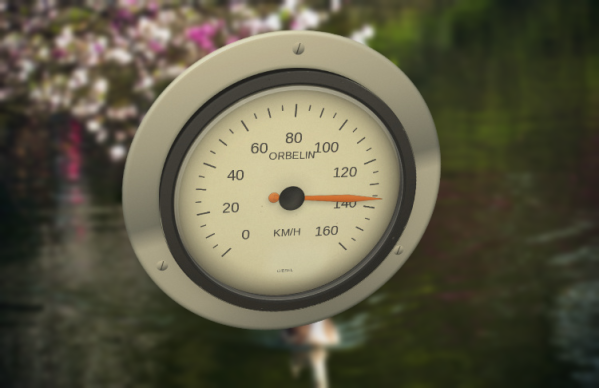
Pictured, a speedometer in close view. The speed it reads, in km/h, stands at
135 km/h
